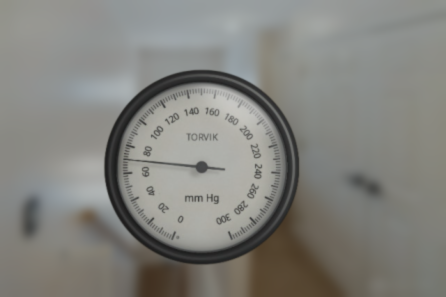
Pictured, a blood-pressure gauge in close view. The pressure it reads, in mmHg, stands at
70 mmHg
